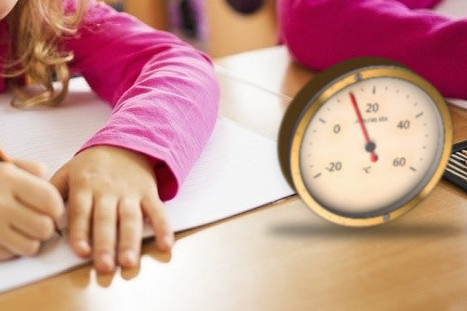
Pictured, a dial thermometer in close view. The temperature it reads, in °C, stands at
12 °C
